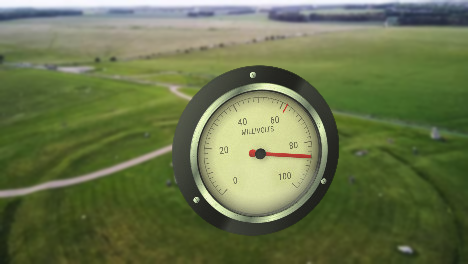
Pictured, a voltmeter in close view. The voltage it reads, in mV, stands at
86 mV
